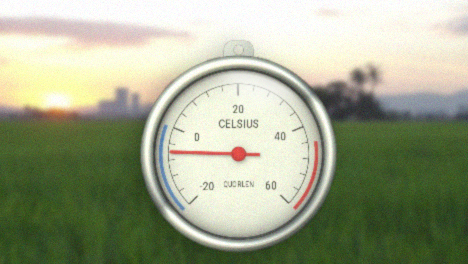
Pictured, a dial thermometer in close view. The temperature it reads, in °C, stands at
-6 °C
